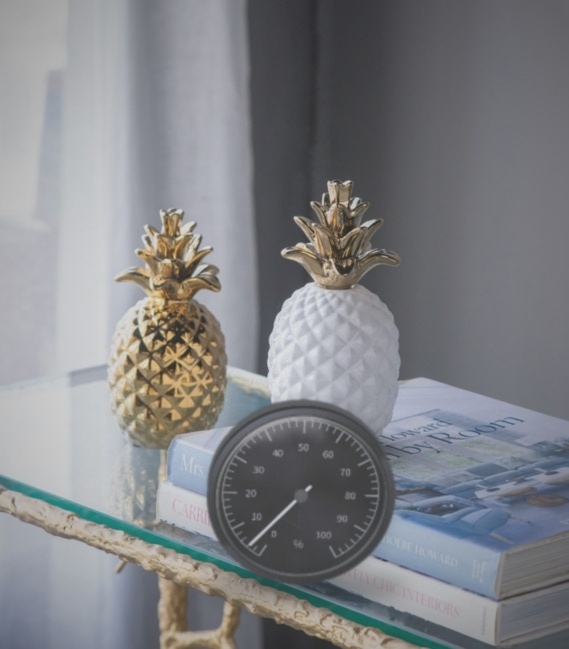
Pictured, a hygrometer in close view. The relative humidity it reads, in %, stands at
4 %
